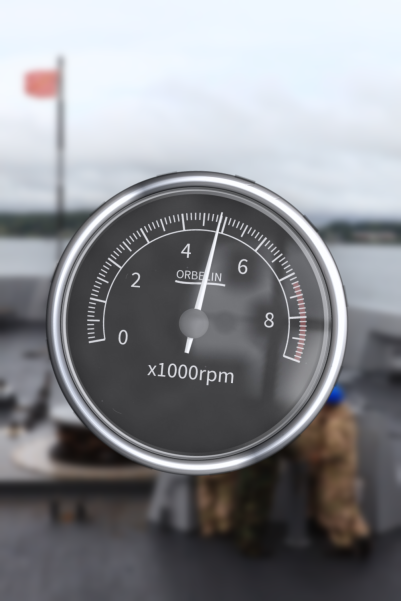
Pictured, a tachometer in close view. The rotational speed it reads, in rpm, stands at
4900 rpm
